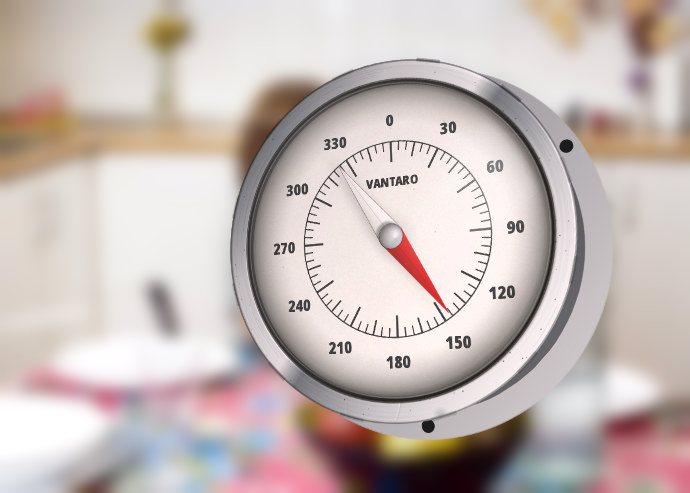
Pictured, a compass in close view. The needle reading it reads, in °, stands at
145 °
